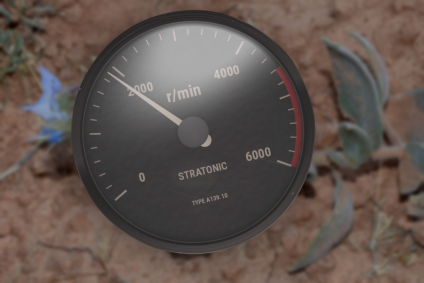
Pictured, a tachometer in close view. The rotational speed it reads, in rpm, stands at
1900 rpm
